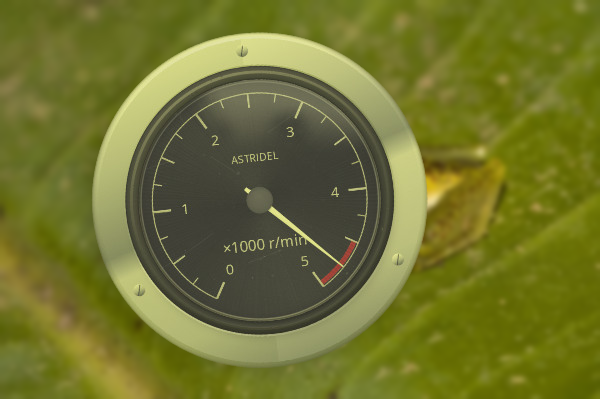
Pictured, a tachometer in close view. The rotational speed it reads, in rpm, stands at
4750 rpm
